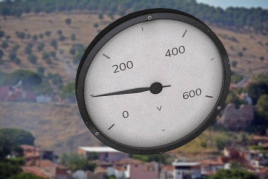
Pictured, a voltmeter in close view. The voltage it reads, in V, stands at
100 V
